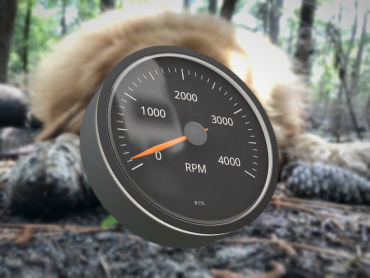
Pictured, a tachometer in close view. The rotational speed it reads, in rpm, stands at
100 rpm
